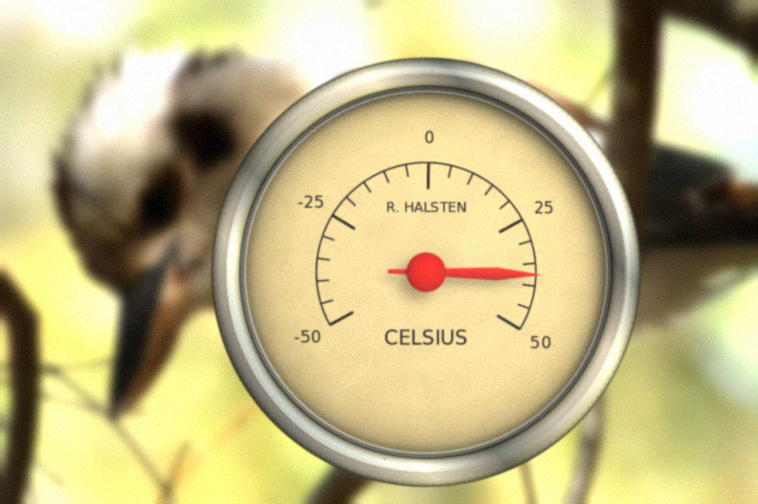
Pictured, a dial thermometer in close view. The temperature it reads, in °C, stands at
37.5 °C
